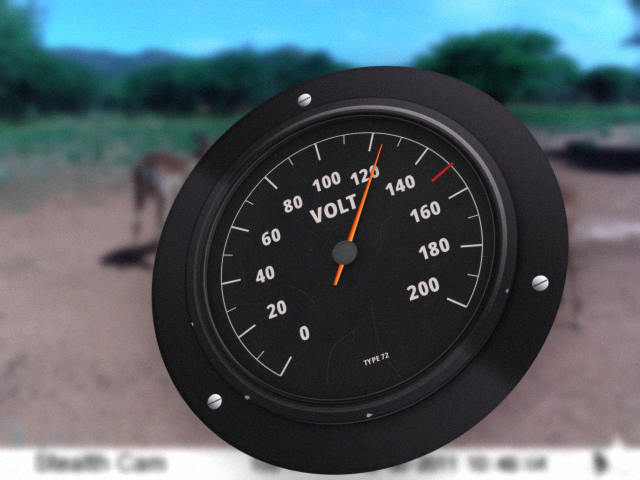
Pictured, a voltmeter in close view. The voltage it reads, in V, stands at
125 V
